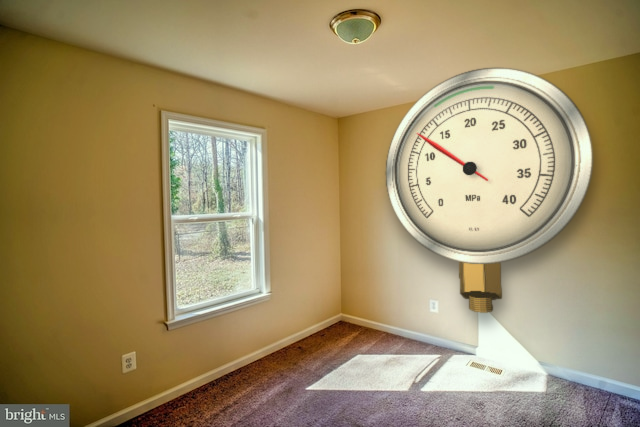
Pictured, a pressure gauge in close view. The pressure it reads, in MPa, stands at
12.5 MPa
